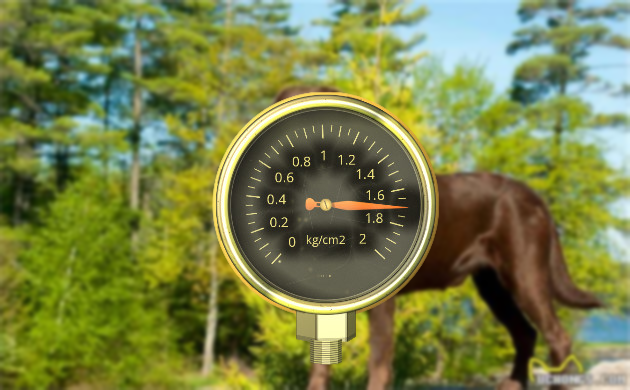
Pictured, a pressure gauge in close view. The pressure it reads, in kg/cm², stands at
1.7 kg/cm²
